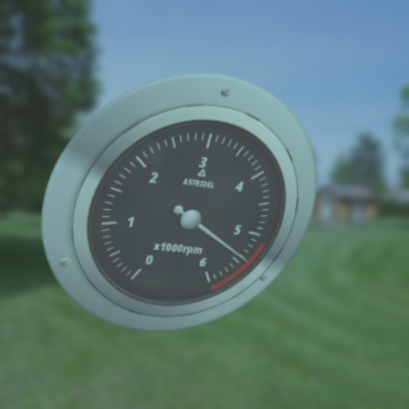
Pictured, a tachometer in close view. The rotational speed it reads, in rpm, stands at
5400 rpm
